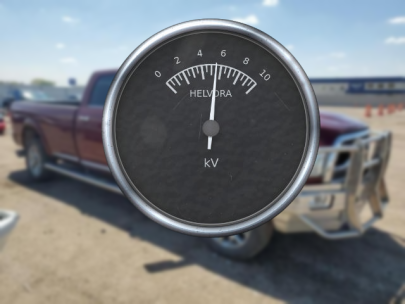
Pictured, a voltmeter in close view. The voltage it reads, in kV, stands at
5.5 kV
